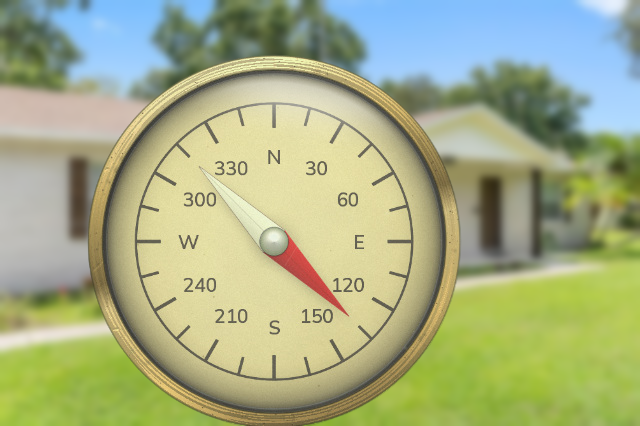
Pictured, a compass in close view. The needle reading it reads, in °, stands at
135 °
